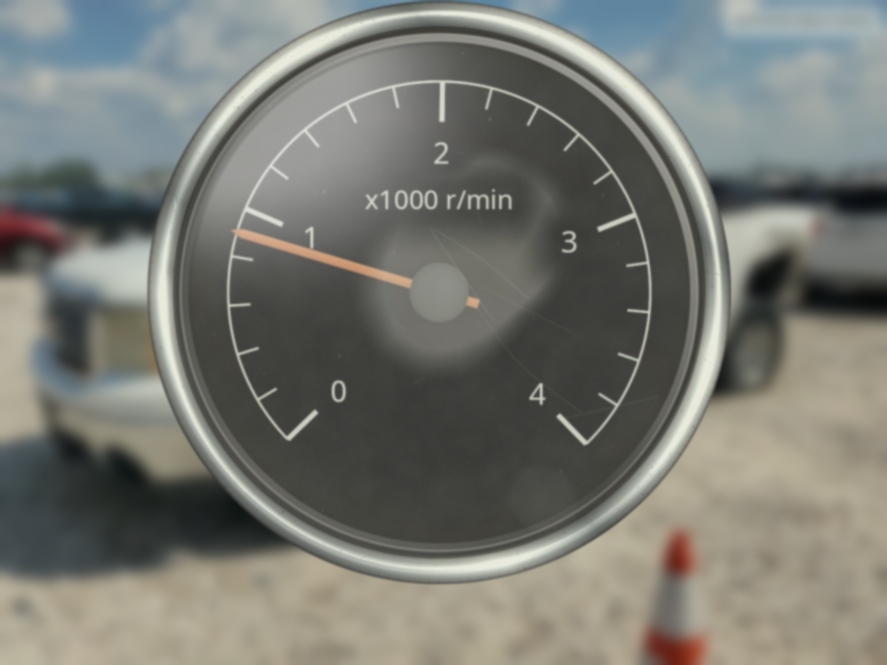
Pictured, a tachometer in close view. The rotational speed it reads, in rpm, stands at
900 rpm
